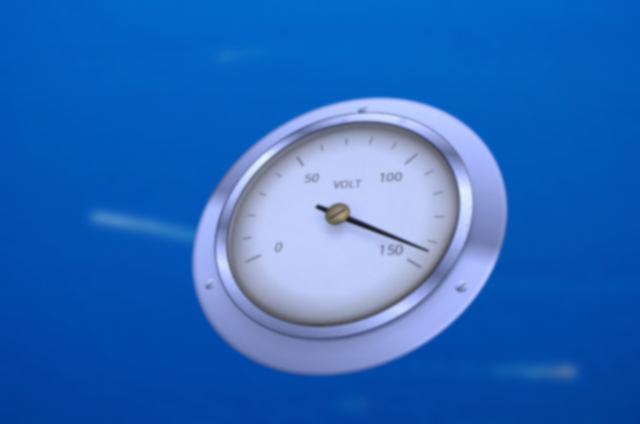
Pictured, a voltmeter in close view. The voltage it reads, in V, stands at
145 V
